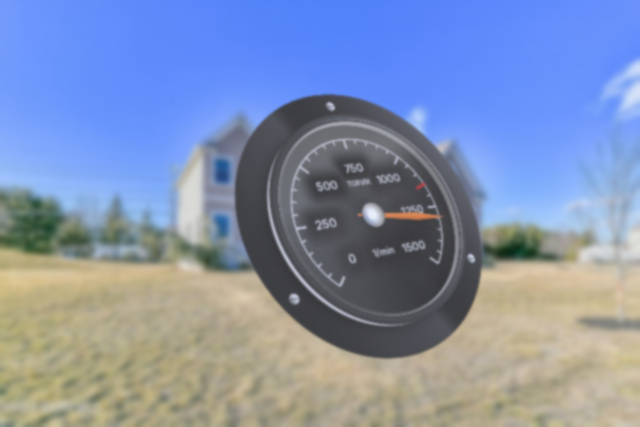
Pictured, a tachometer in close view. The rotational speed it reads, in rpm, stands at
1300 rpm
